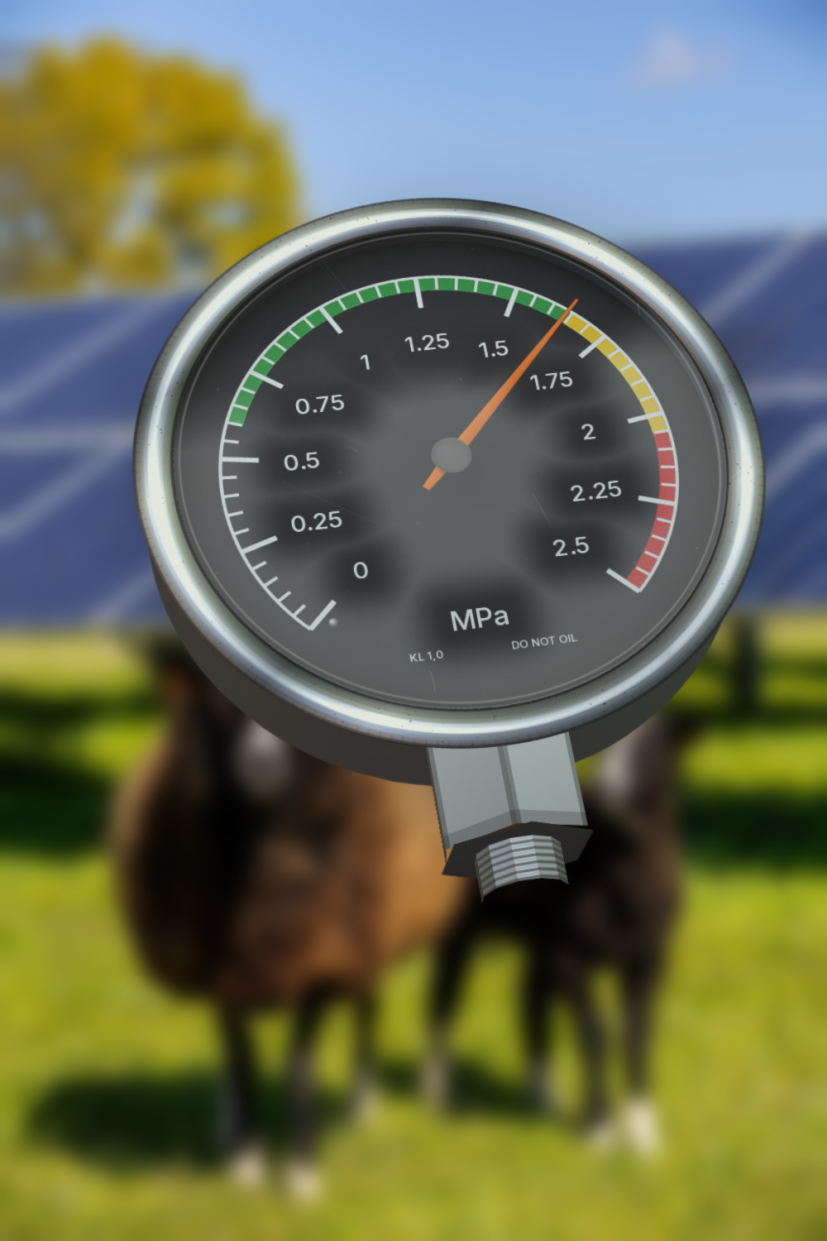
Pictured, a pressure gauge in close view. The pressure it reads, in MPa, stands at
1.65 MPa
